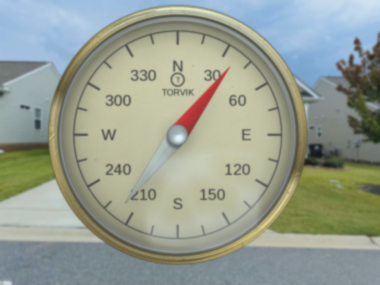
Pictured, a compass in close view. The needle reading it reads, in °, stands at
37.5 °
